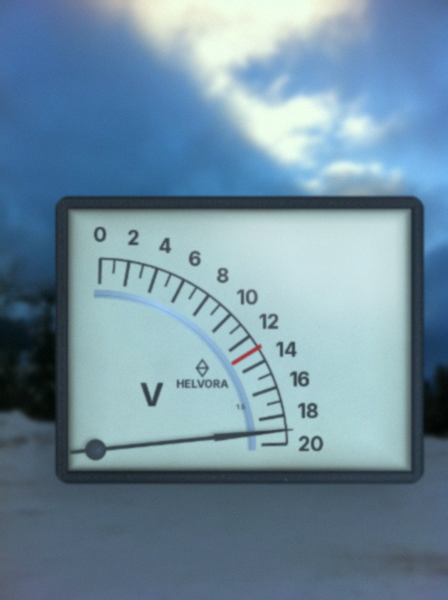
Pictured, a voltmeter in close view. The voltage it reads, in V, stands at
19 V
